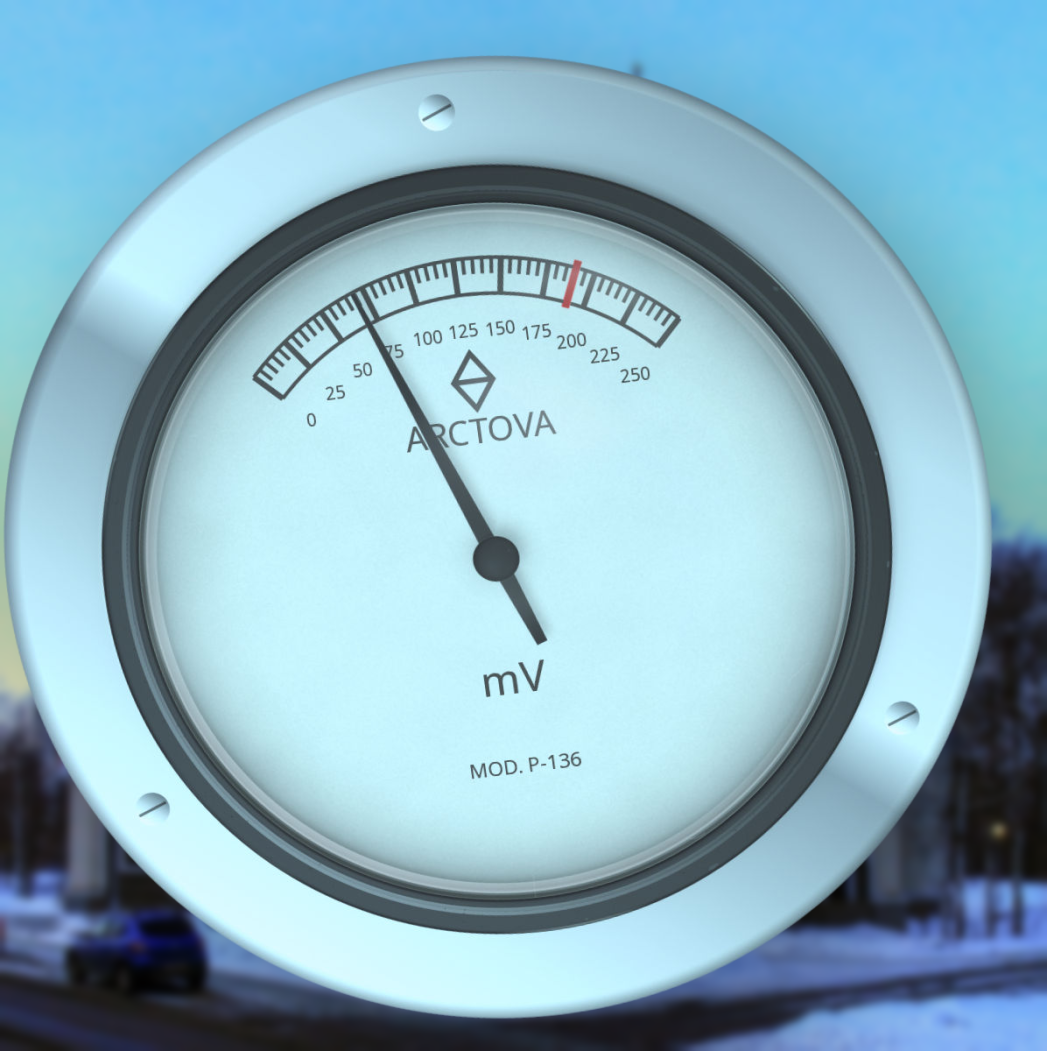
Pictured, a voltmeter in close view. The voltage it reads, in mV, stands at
70 mV
